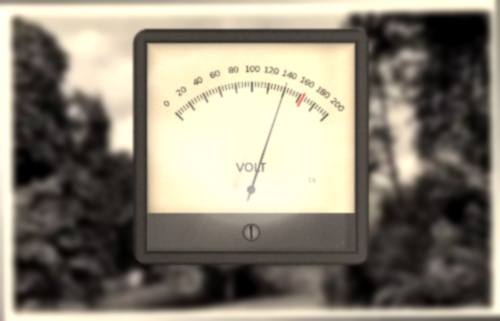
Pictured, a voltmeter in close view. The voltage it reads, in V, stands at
140 V
